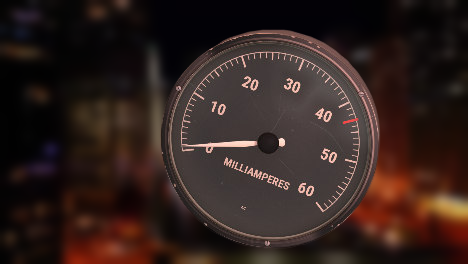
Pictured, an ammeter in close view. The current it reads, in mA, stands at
1 mA
